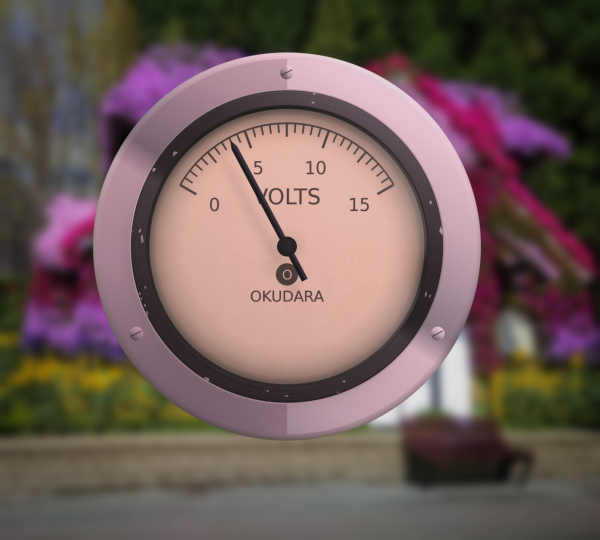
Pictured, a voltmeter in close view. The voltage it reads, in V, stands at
4 V
